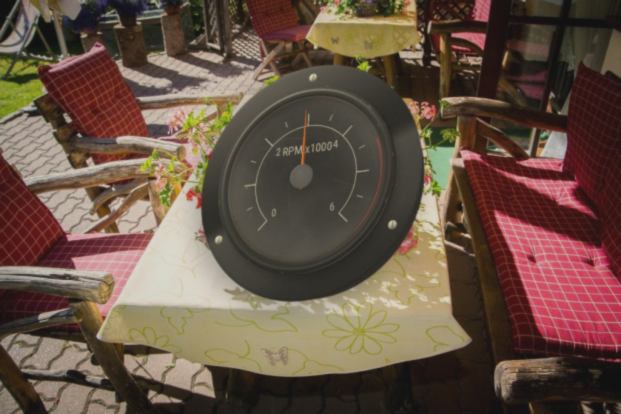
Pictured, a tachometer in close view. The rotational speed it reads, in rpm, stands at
3000 rpm
